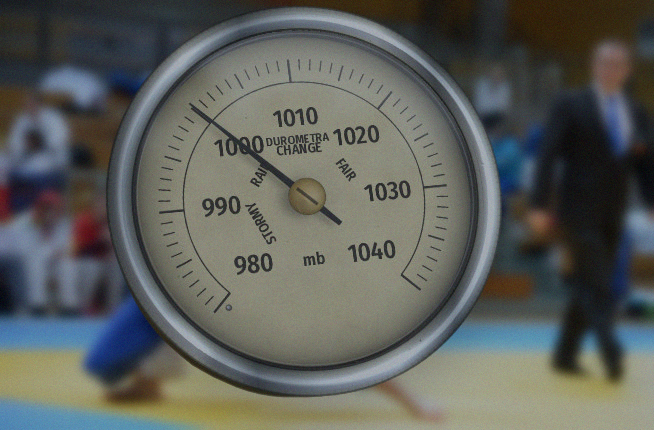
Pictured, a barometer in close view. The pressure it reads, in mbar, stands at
1000 mbar
